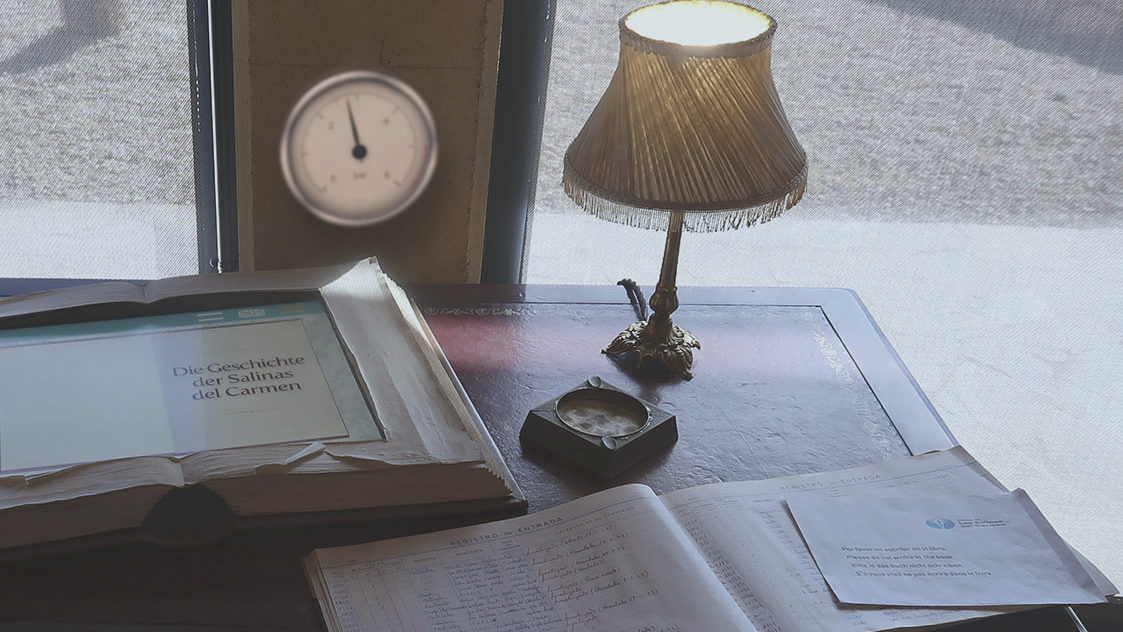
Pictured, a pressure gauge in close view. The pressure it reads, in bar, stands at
2.75 bar
